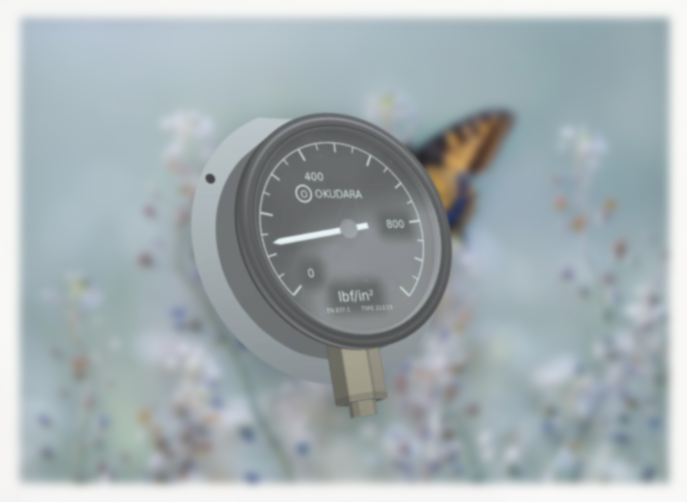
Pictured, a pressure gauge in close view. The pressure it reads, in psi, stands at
125 psi
